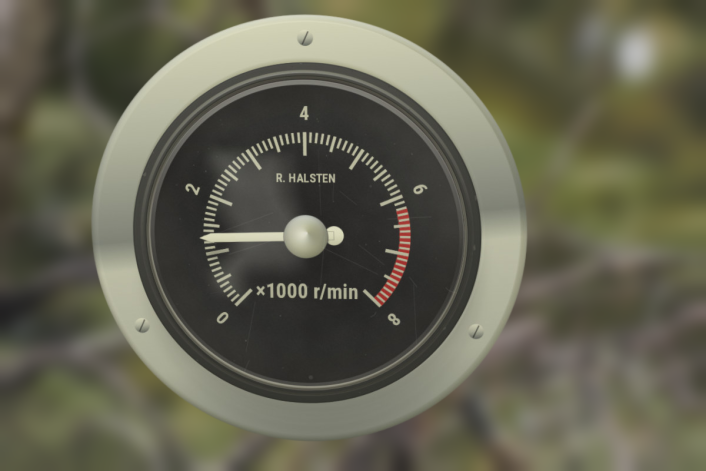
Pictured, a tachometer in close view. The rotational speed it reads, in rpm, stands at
1300 rpm
